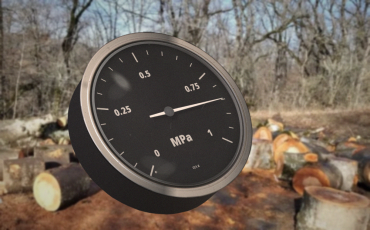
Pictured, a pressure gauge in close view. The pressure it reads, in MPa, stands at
0.85 MPa
